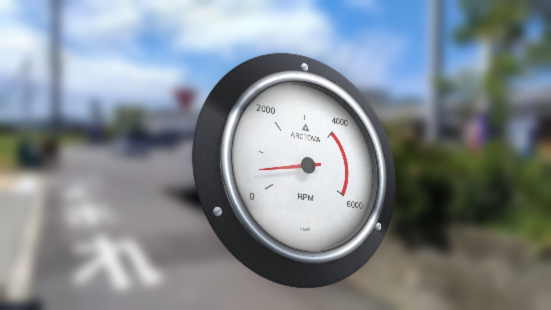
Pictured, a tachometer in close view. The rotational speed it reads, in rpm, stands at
500 rpm
